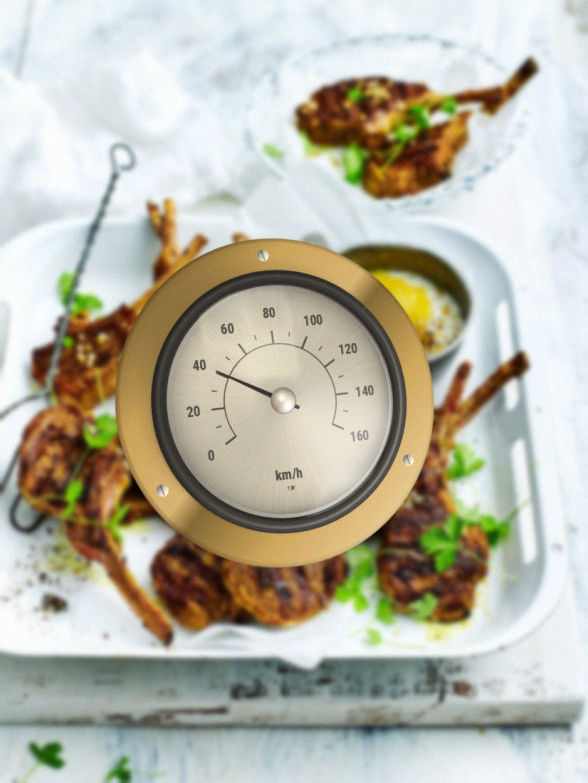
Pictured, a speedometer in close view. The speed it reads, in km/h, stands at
40 km/h
